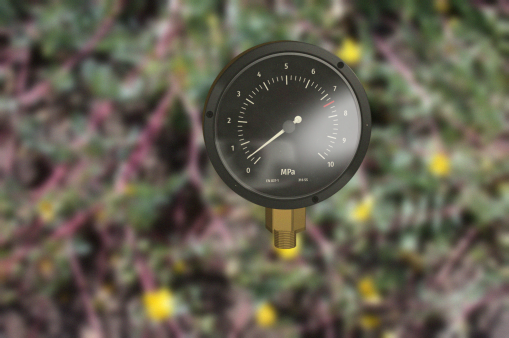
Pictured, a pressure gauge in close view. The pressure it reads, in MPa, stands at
0.4 MPa
